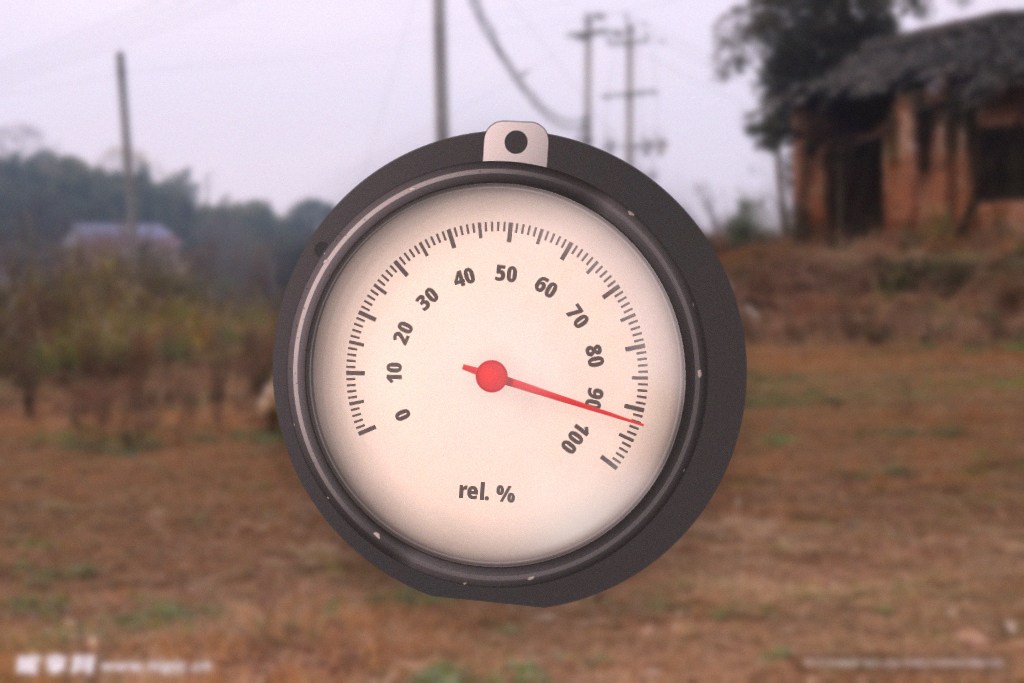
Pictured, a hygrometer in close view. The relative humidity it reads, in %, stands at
92 %
